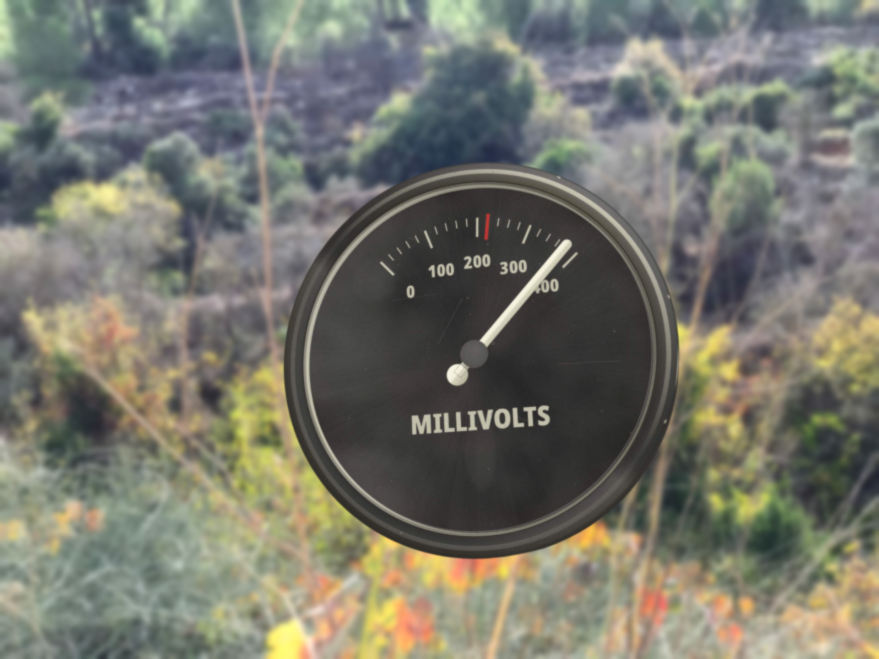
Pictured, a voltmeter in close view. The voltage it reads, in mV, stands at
380 mV
